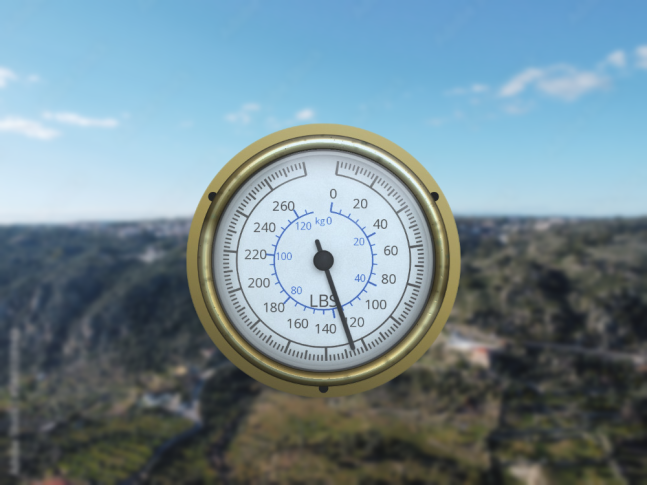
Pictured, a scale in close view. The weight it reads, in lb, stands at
126 lb
